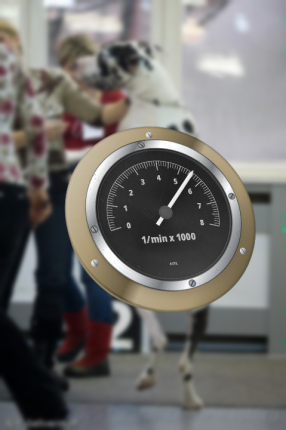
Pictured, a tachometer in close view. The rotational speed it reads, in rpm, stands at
5500 rpm
